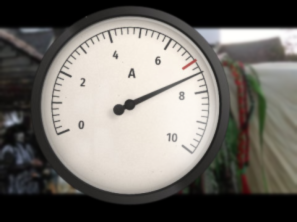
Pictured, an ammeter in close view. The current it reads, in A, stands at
7.4 A
